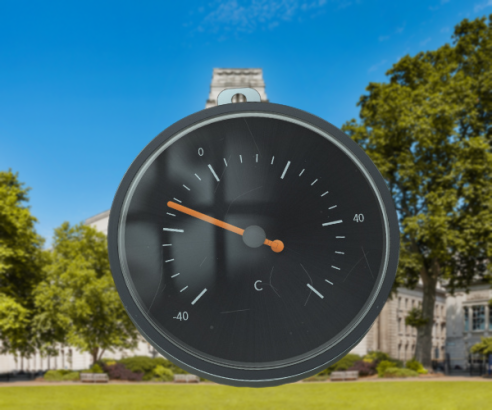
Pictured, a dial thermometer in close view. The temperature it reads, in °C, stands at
-14 °C
